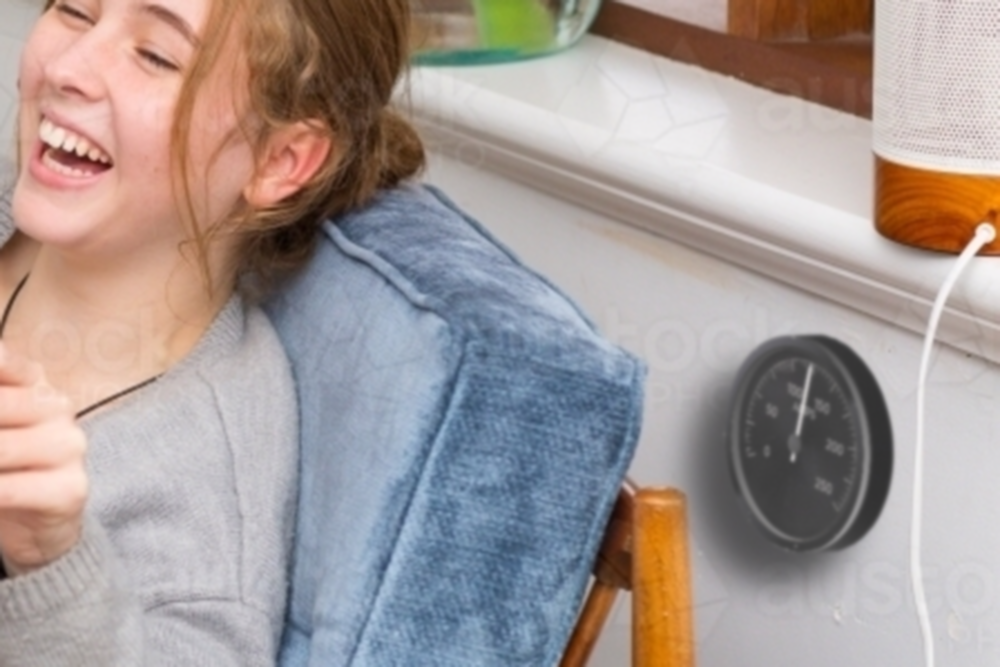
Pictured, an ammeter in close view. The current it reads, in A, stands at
125 A
